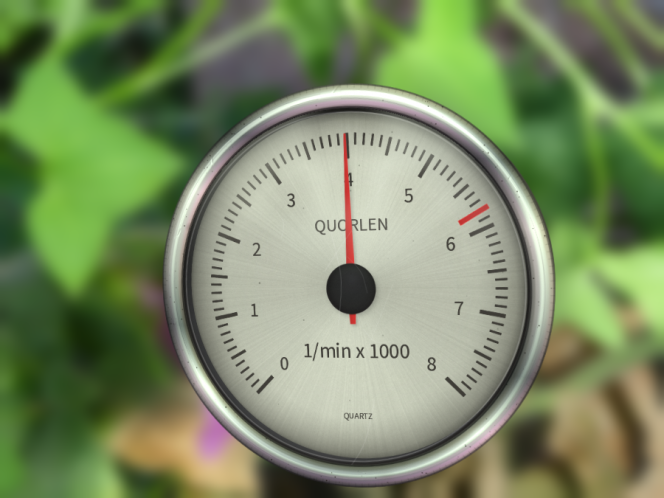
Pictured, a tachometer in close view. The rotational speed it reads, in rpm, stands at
4000 rpm
